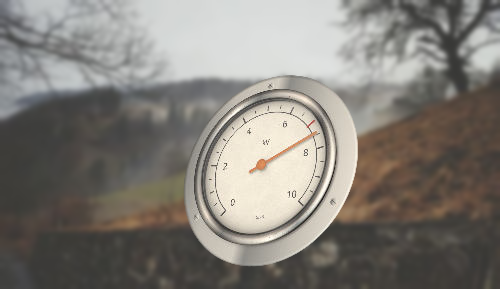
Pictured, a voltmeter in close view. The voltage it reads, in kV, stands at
7.5 kV
